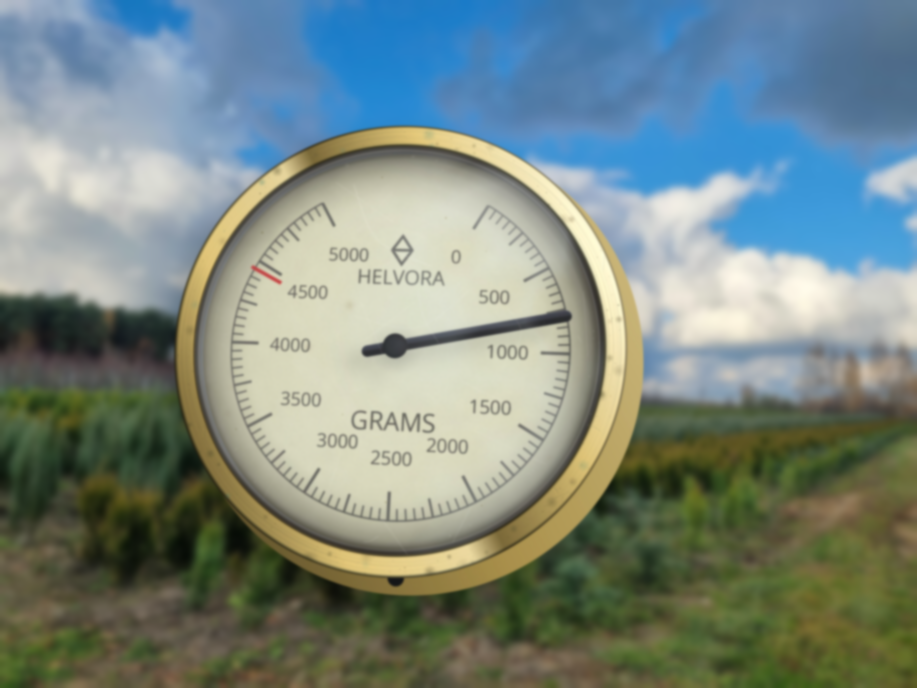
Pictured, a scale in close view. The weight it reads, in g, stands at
800 g
